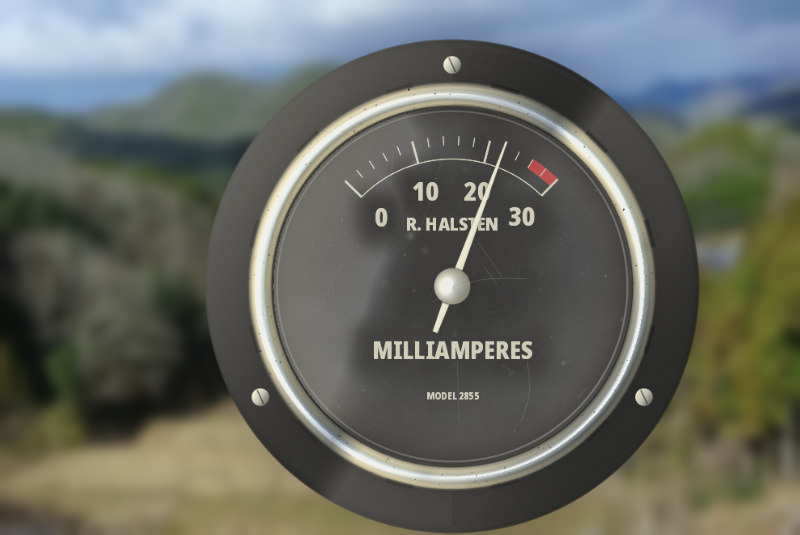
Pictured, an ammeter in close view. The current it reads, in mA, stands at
22 mA
